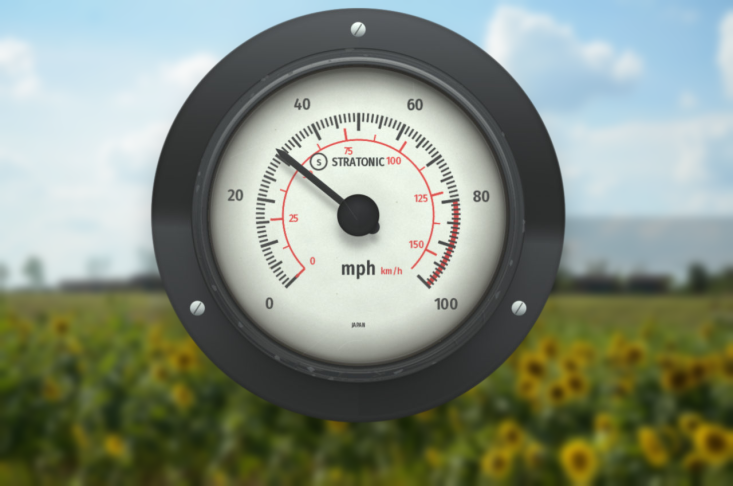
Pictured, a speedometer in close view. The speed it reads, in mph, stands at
31 mph
